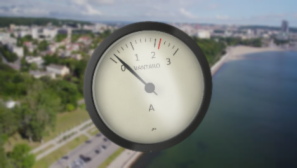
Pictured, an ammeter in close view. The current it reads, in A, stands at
0.2 A
